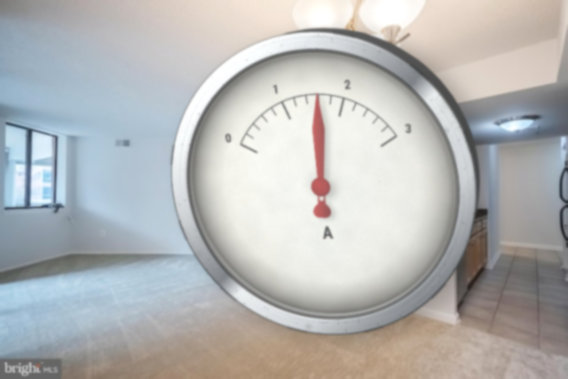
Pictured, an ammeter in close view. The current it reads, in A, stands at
1.6 A
